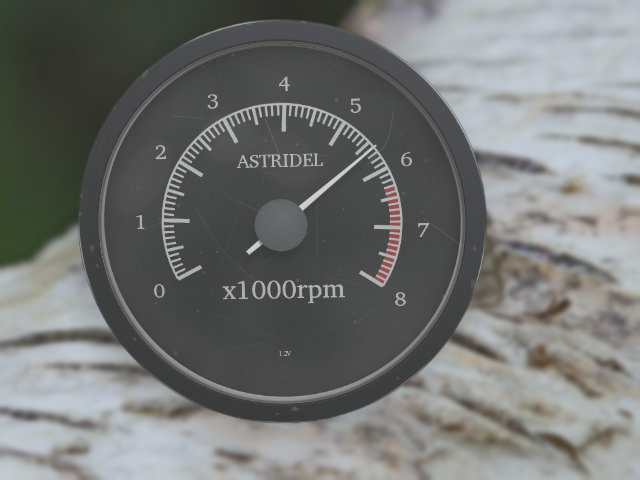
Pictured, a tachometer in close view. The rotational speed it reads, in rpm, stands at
5600 rpm
